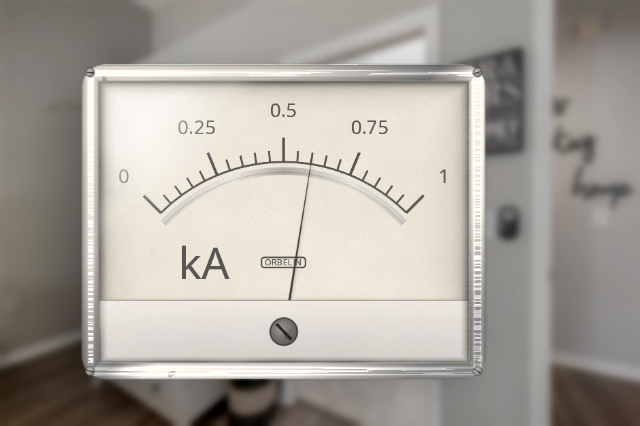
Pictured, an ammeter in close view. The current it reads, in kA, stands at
0.6 kA
